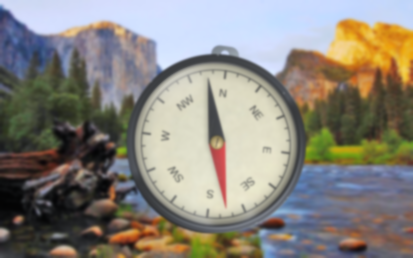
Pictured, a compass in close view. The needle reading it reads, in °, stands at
165 °
